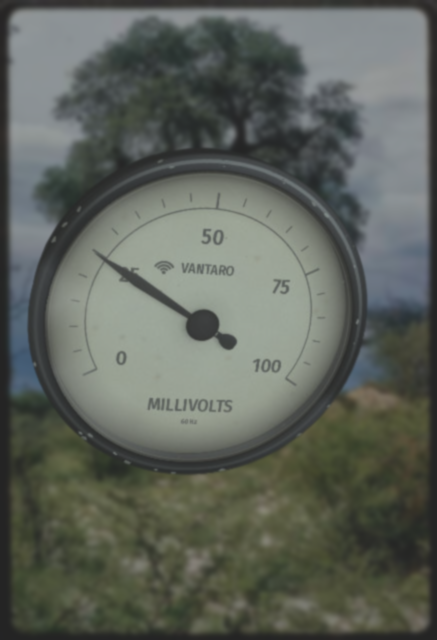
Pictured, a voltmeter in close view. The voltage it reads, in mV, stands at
25 mV
